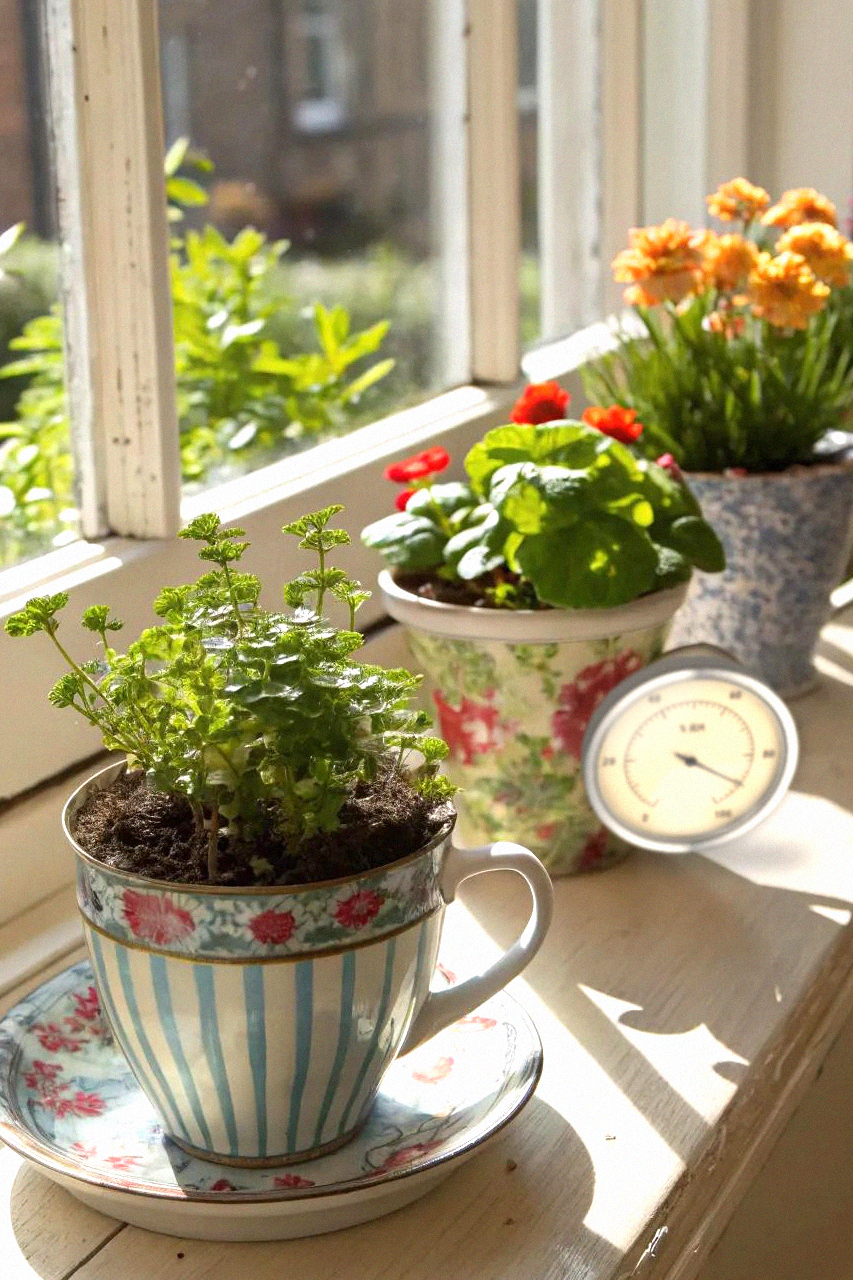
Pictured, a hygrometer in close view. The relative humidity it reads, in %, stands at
90 %
